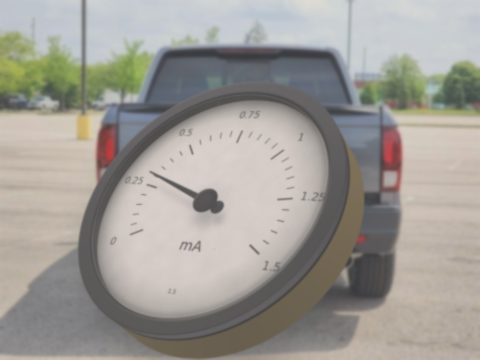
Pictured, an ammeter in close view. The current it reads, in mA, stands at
0.3 mA
